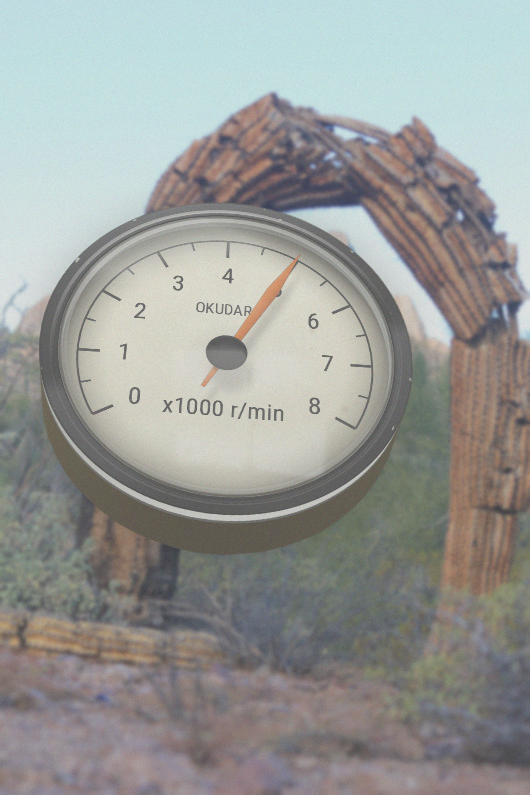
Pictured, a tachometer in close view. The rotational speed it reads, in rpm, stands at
5000 rpm
